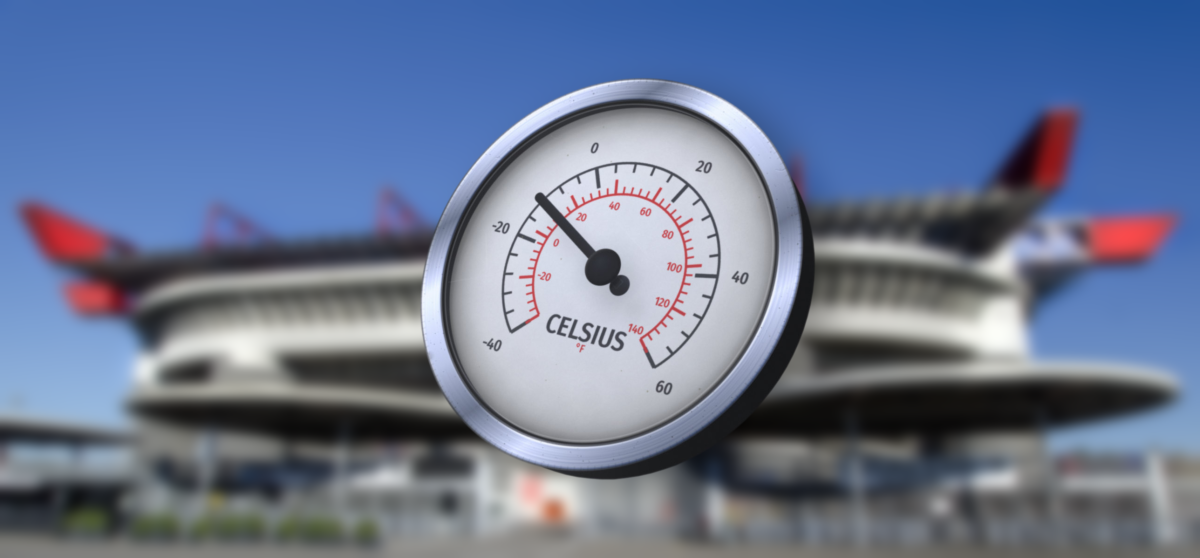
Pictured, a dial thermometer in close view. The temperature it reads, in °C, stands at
-12 °C
